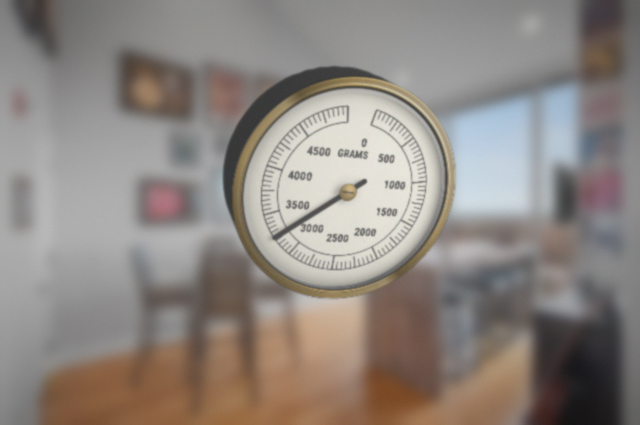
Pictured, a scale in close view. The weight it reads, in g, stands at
3250 g
